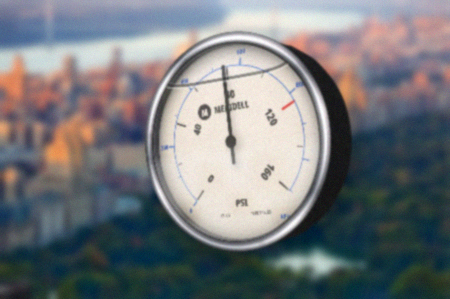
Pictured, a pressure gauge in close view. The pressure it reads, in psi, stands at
80 psi
